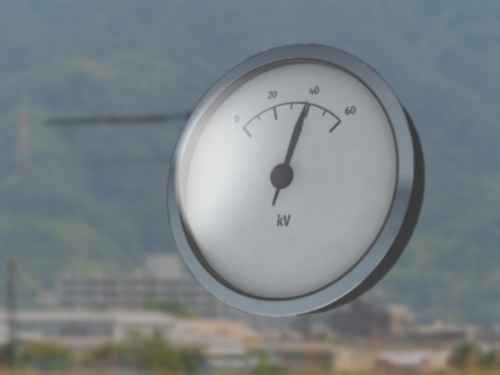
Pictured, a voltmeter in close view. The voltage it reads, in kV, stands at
40 kV
